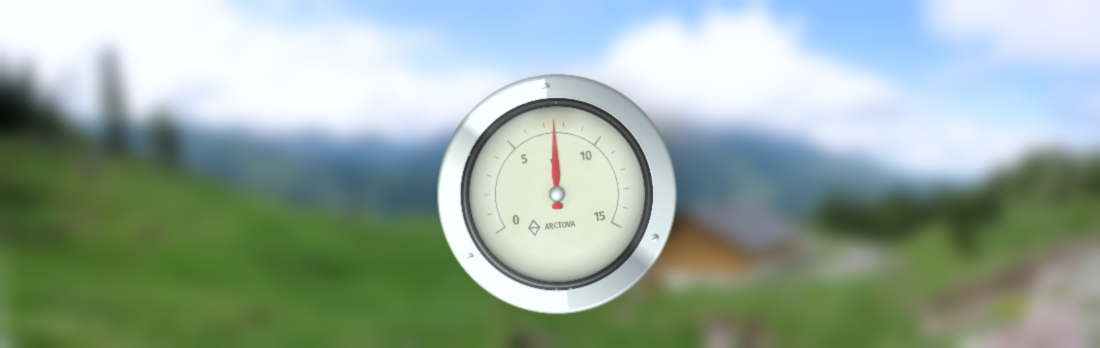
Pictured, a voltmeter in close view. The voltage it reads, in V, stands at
7.5 V
